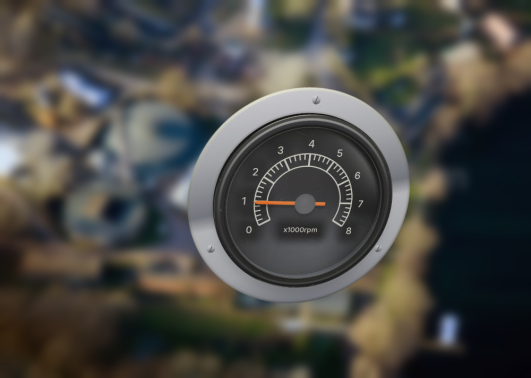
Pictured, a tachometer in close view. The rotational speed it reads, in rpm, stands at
1000 rpm
